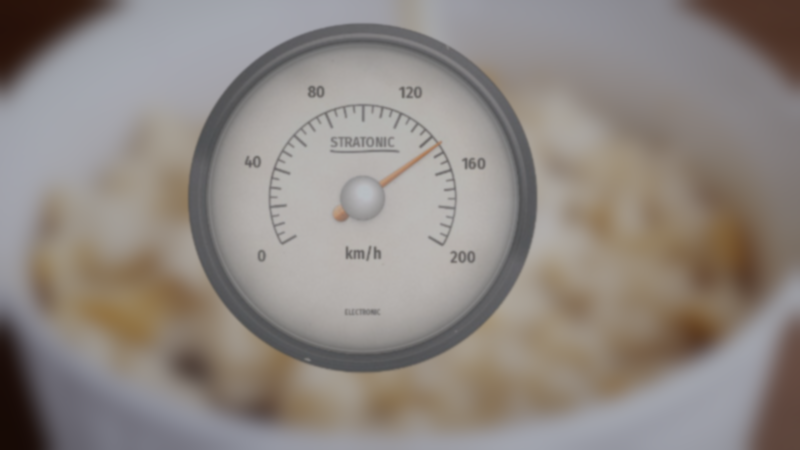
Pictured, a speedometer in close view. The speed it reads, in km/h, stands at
145 km/h
